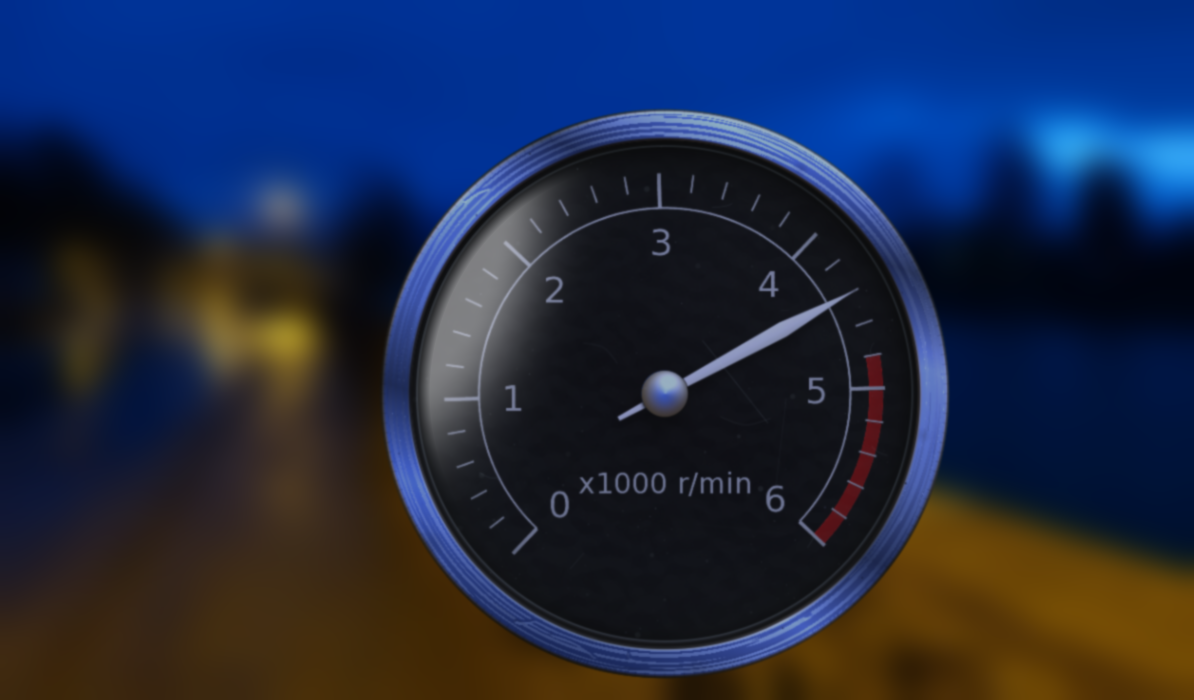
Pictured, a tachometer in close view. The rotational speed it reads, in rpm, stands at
4400 rpm
